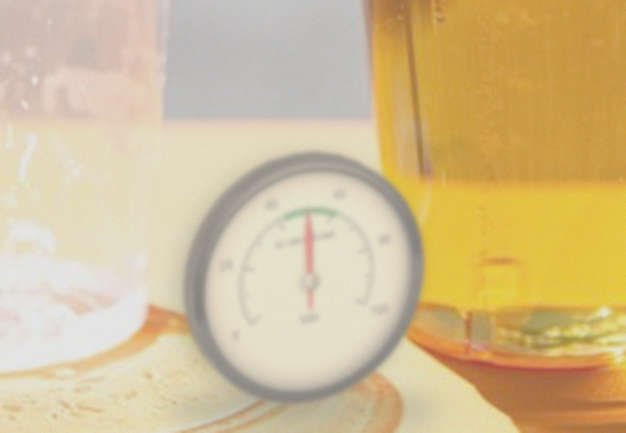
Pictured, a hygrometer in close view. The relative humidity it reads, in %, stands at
50 %
